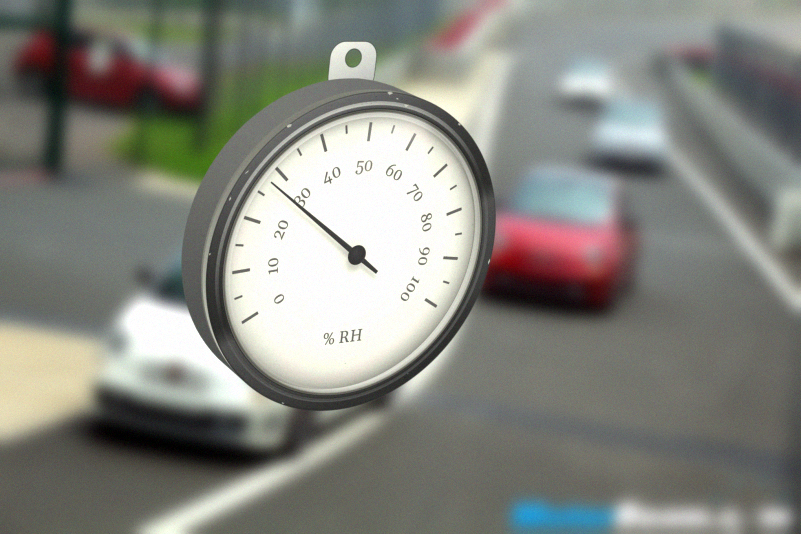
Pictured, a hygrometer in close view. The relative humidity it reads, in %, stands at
27.5 %
